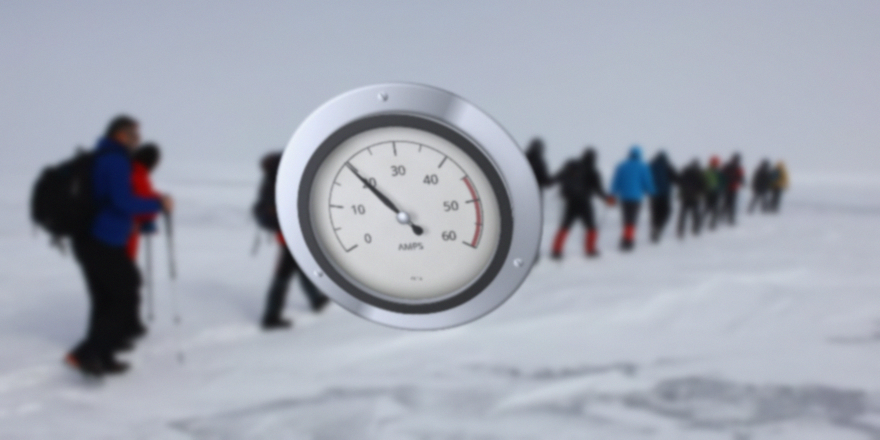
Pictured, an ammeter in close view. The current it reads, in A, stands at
20 A
